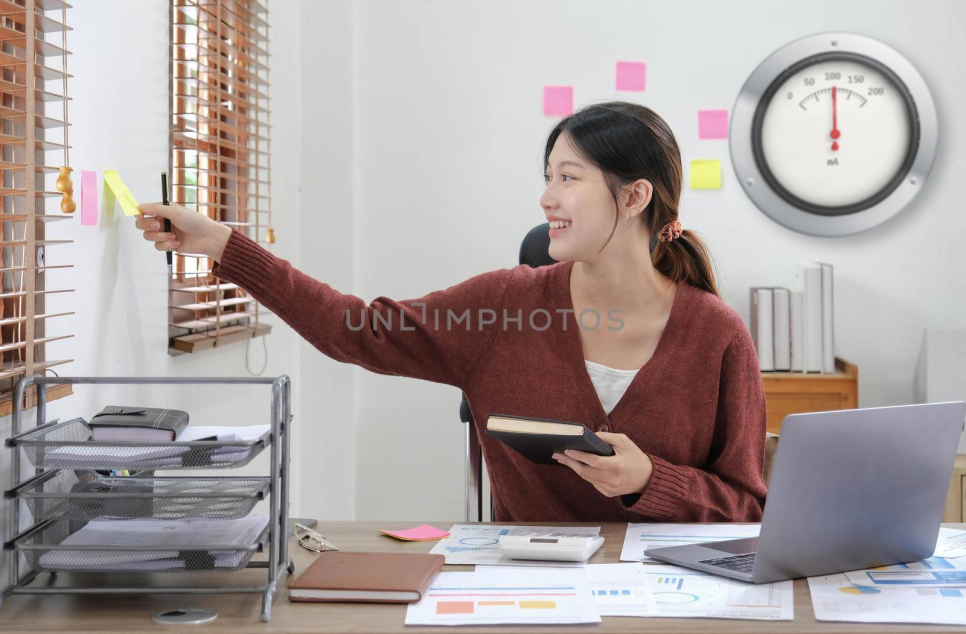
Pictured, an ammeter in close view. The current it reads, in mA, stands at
100 mA
